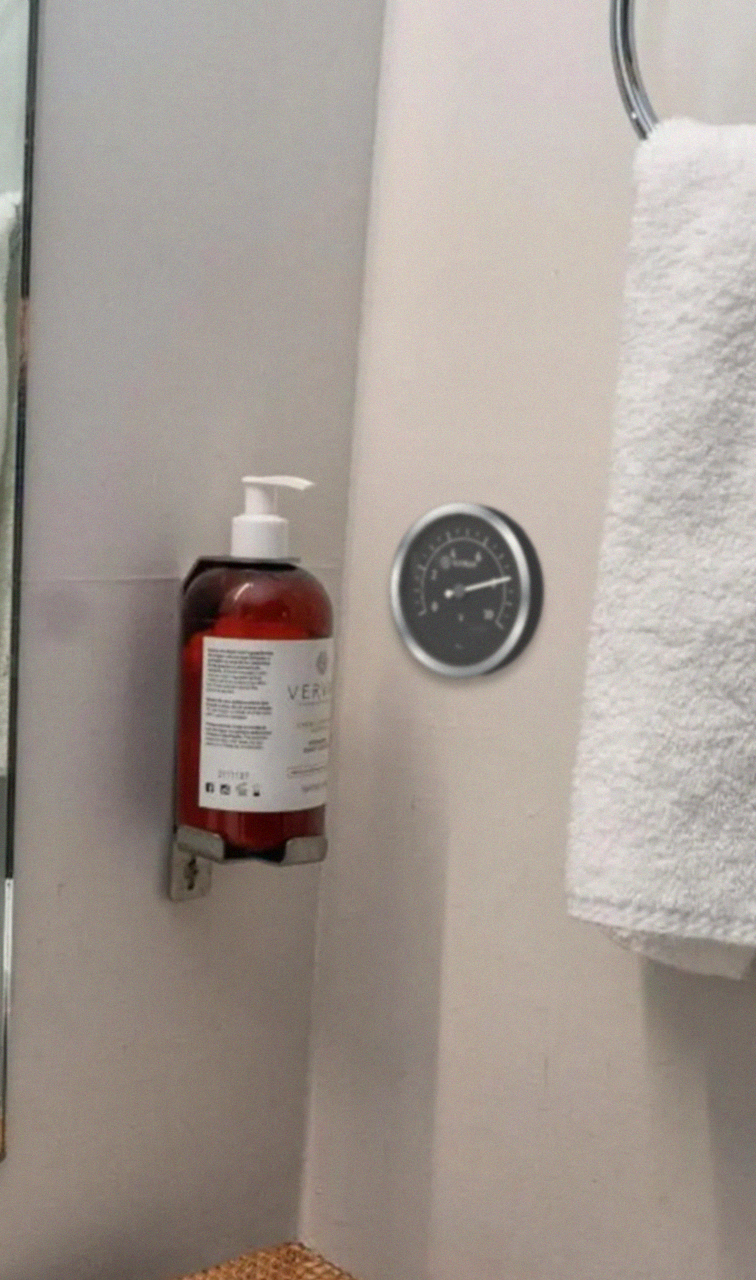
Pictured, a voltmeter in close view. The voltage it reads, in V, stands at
8 V
